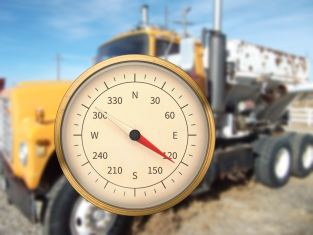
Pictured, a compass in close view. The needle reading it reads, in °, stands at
125 °
